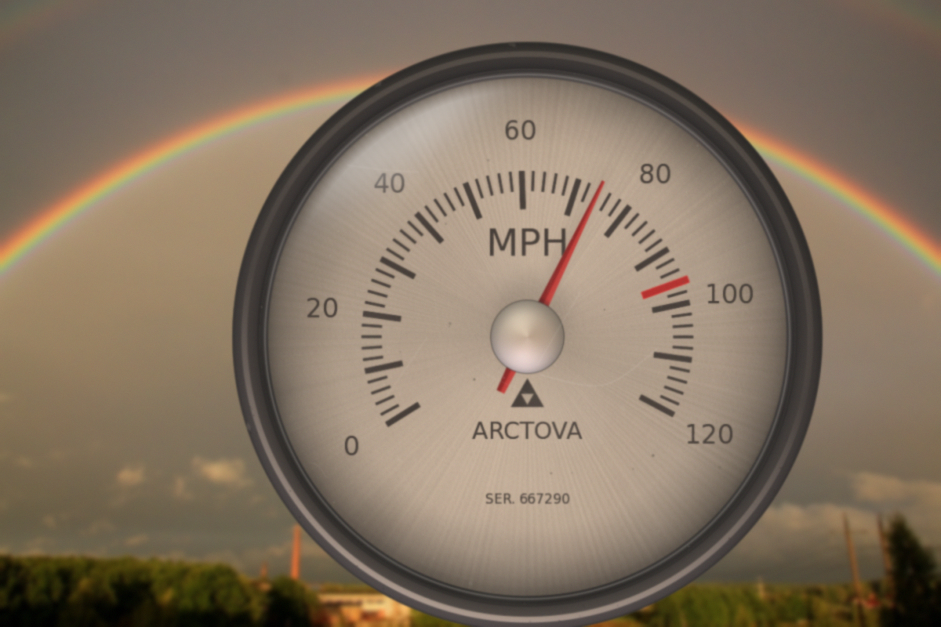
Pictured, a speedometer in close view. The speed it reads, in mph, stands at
74 mph
